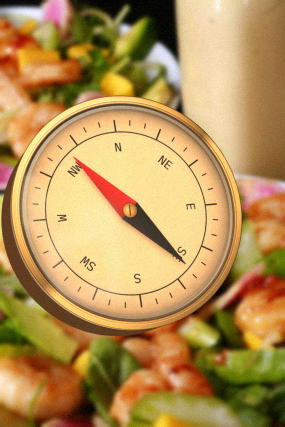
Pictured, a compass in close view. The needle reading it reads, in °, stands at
320 °
